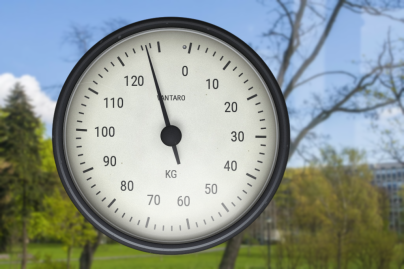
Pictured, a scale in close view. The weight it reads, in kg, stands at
127 kg
